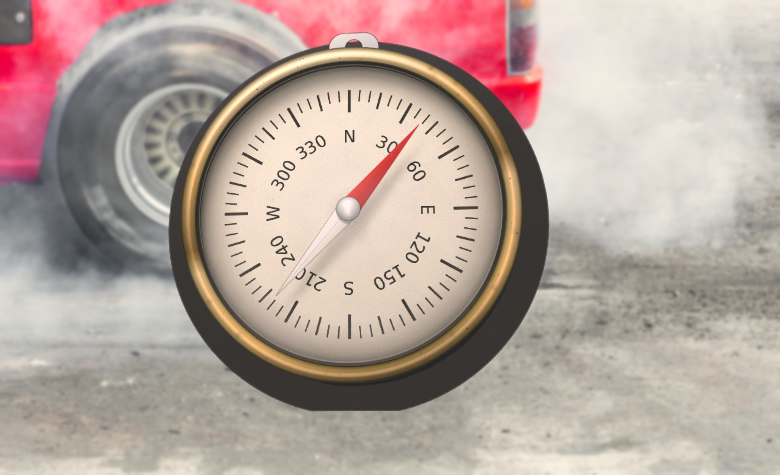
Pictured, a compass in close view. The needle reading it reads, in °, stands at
40 °
